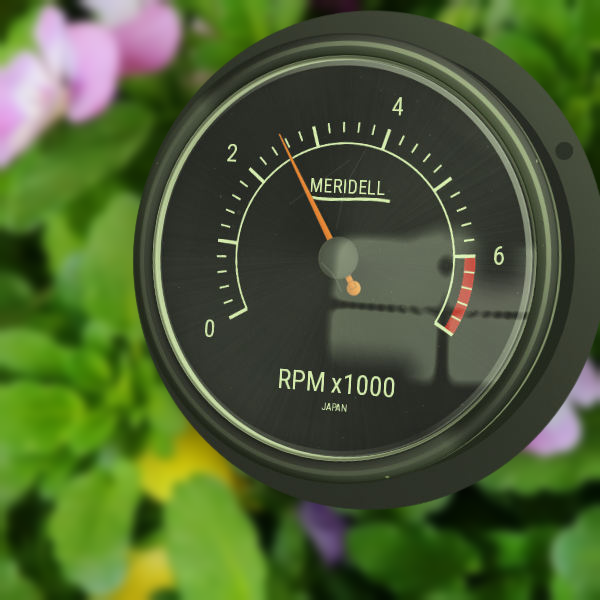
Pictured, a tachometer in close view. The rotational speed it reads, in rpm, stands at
2600 rpm
